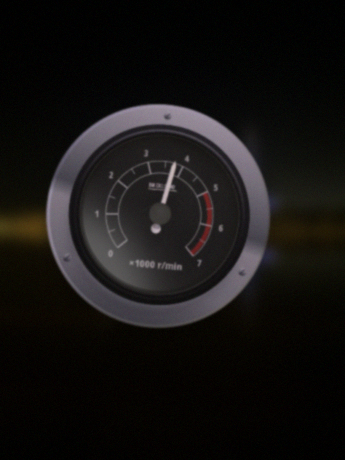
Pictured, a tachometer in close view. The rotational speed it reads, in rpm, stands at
3750 rpm
